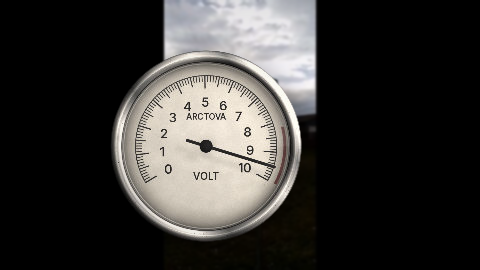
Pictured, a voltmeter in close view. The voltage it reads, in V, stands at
9.5 V
